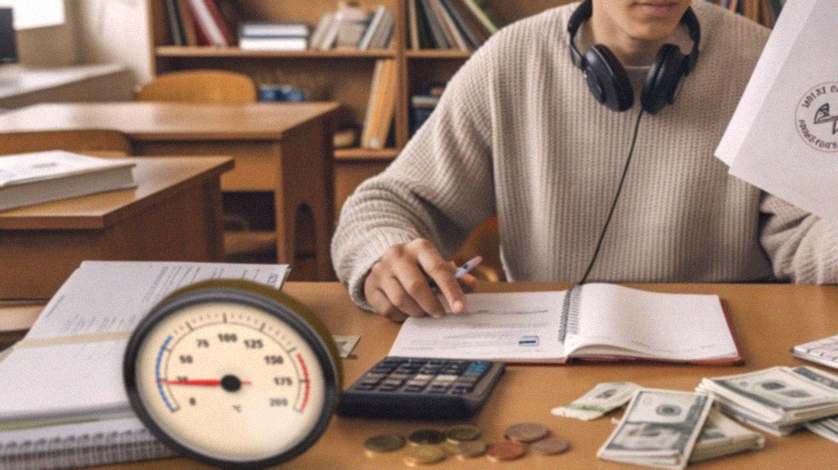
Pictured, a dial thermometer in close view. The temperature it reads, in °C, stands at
25 °C
